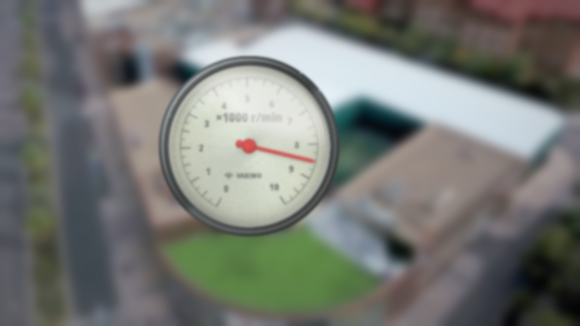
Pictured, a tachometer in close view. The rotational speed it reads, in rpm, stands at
8500 rpm
